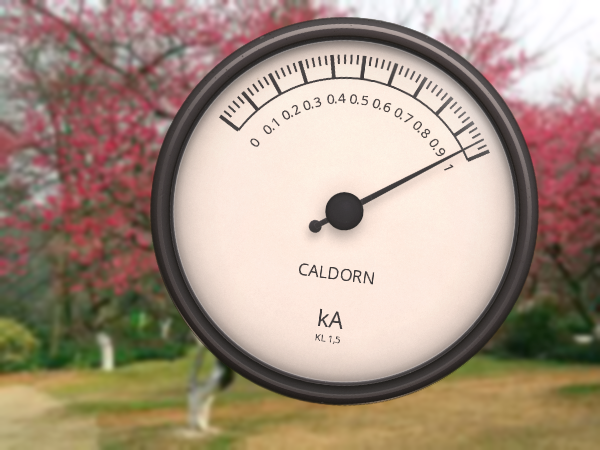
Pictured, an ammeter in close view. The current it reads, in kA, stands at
0.96 kA
